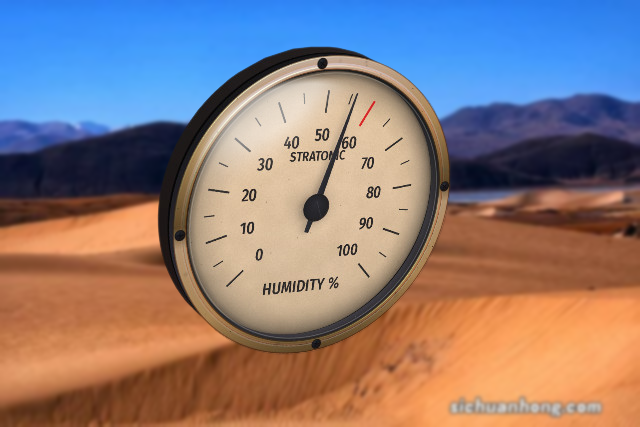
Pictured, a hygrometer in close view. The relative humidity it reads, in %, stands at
55 %
